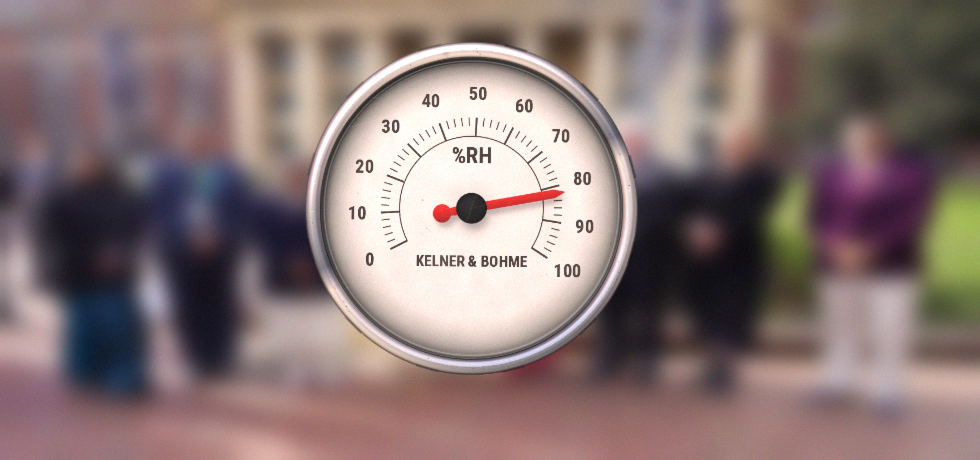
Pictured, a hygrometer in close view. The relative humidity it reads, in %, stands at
82 %
